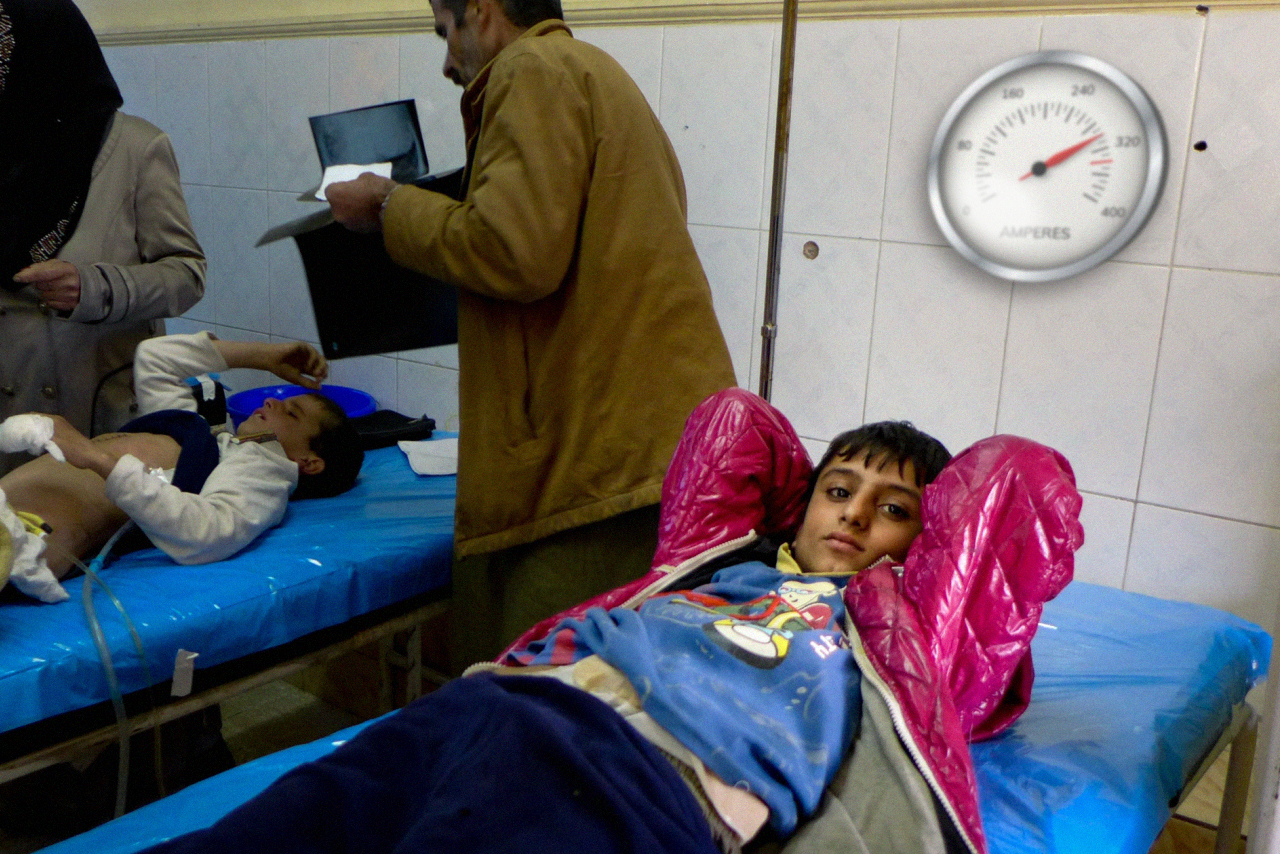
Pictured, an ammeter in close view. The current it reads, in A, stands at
300 A
